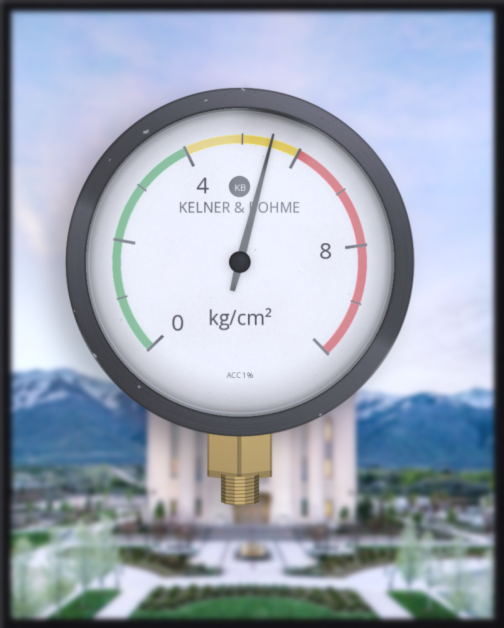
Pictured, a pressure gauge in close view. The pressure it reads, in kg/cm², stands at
5.5 kg/cm²
